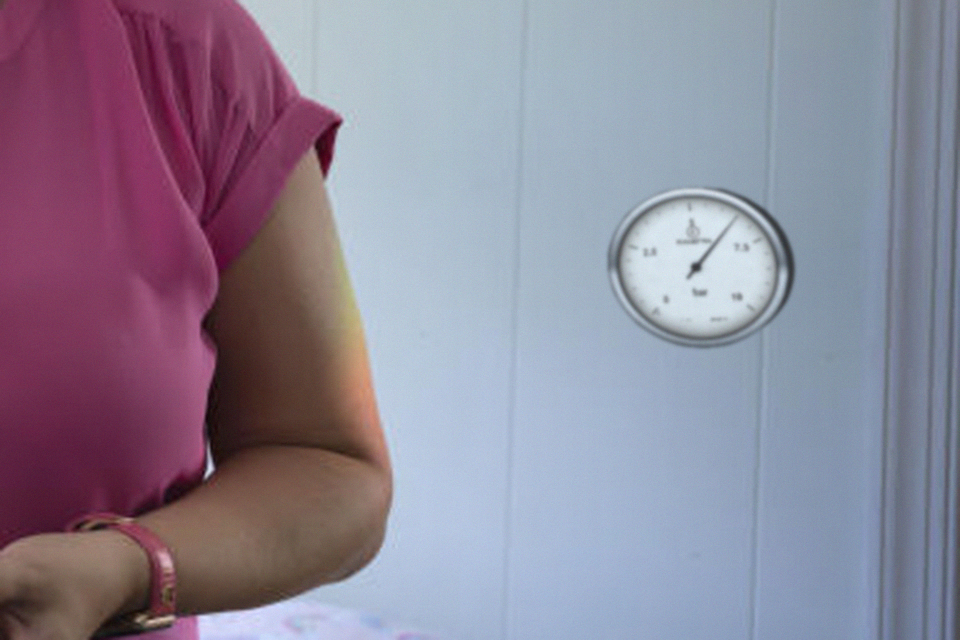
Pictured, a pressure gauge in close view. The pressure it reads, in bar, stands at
6.5 bar
